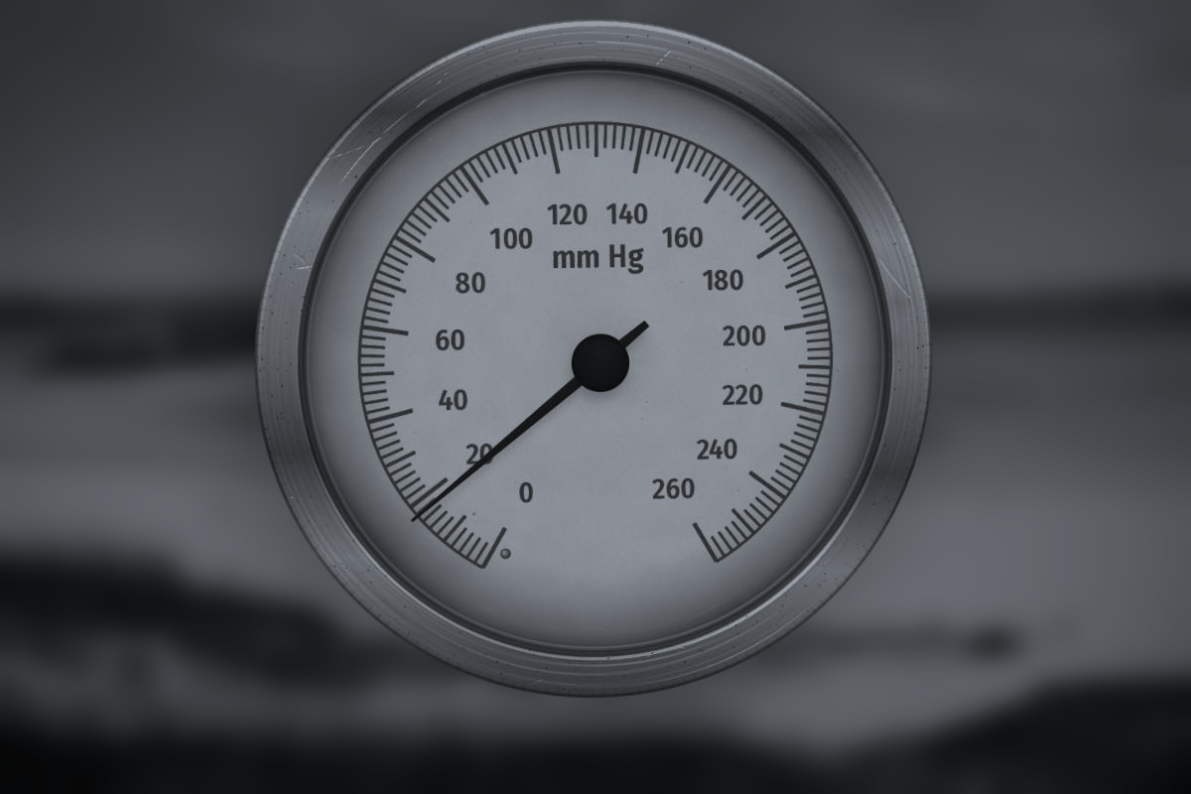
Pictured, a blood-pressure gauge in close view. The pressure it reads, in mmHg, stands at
18 mmHg
